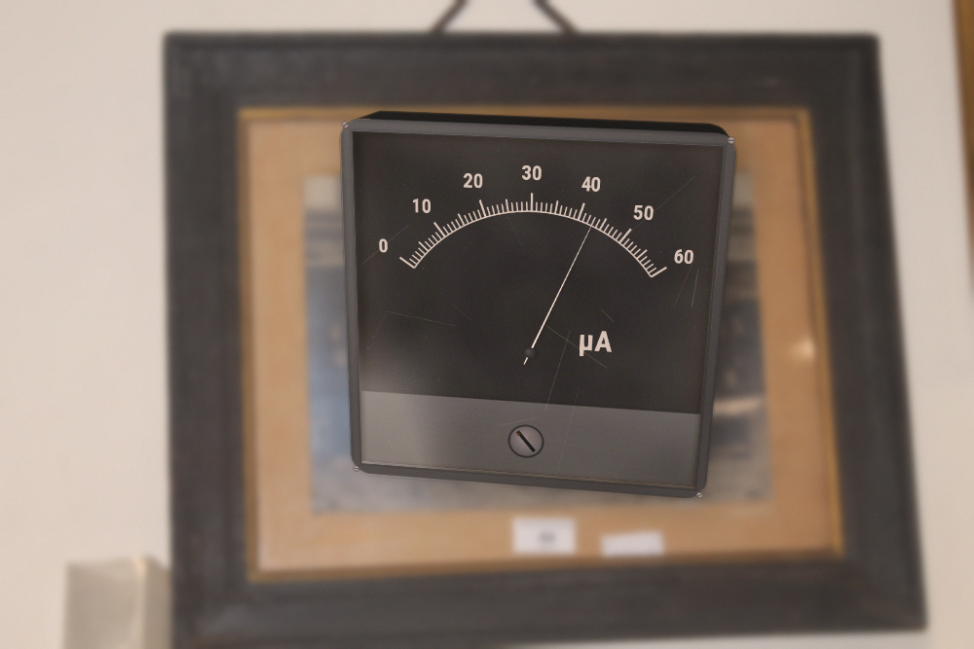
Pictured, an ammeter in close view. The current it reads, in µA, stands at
43 µA
